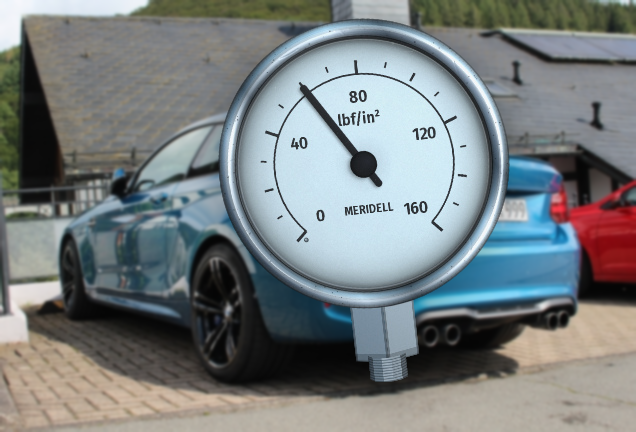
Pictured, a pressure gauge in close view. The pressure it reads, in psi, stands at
60 psi
